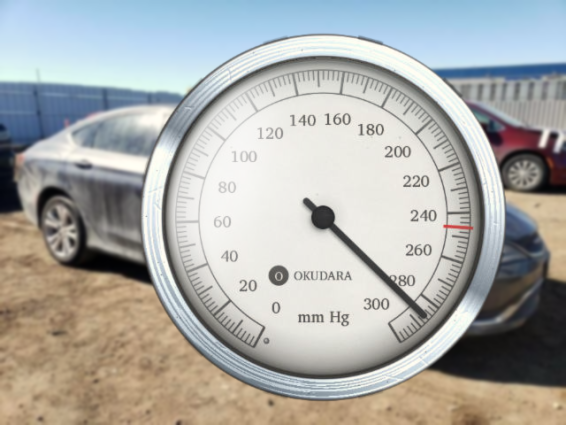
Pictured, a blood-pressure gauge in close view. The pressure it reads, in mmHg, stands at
286 mmHg
